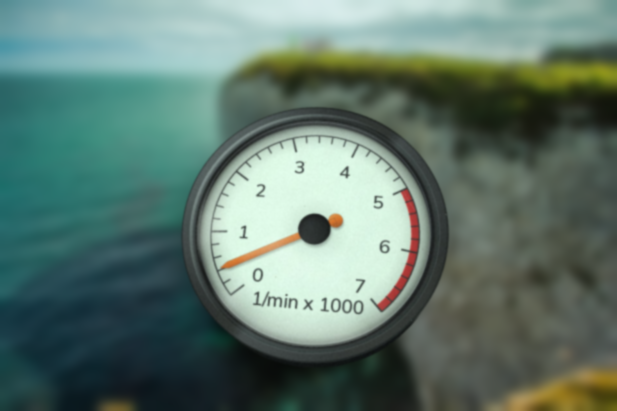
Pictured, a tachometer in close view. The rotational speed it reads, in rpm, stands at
400 rpm
